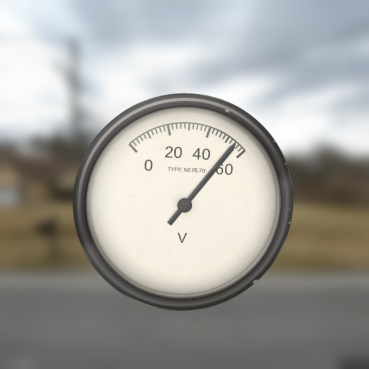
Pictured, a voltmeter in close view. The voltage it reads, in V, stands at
54 V
